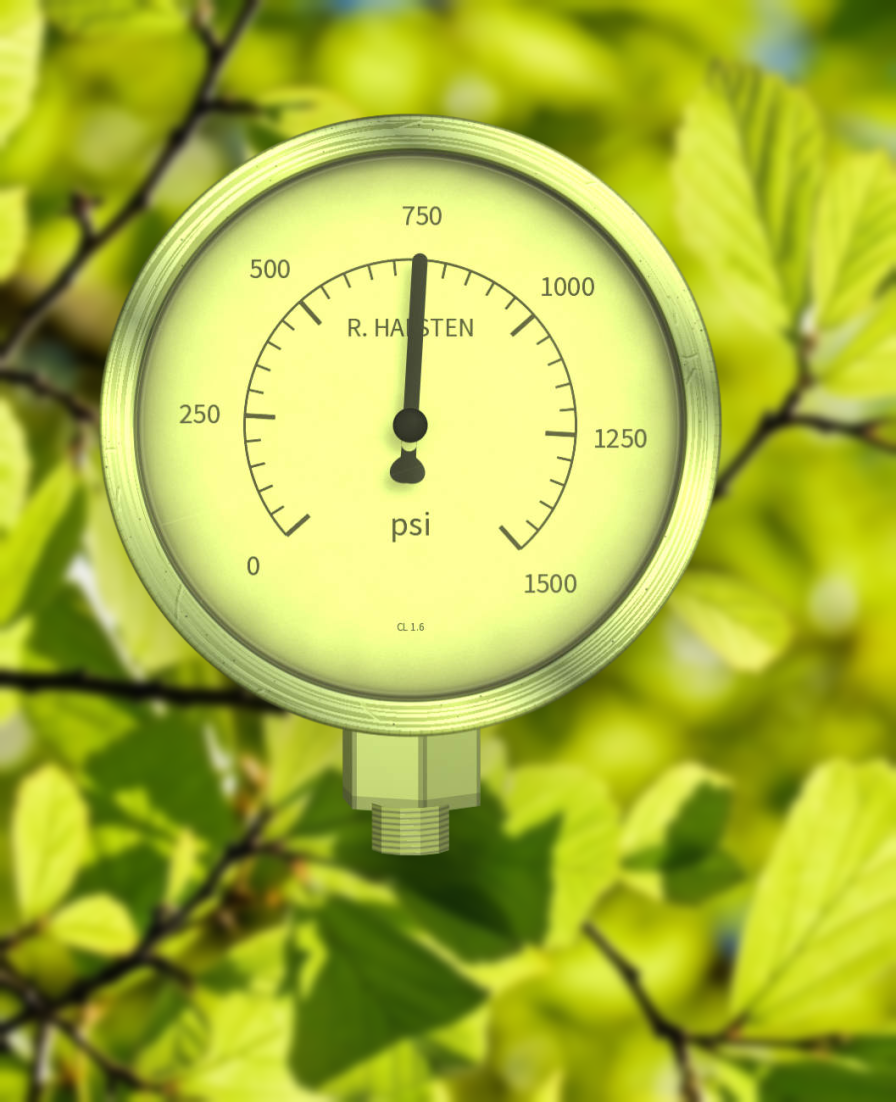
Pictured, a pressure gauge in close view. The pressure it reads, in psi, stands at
750 psi
